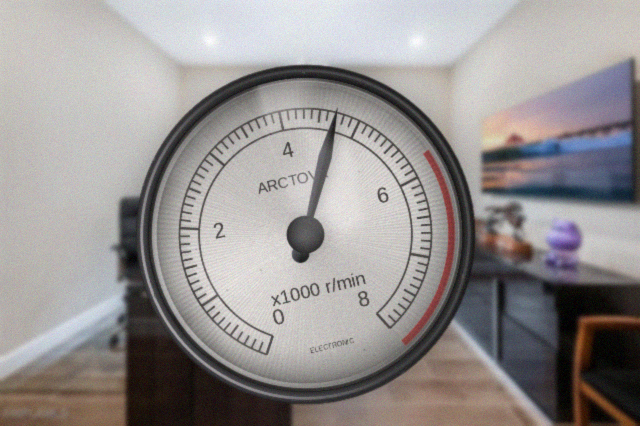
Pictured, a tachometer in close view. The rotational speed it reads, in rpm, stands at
4700 rpm
